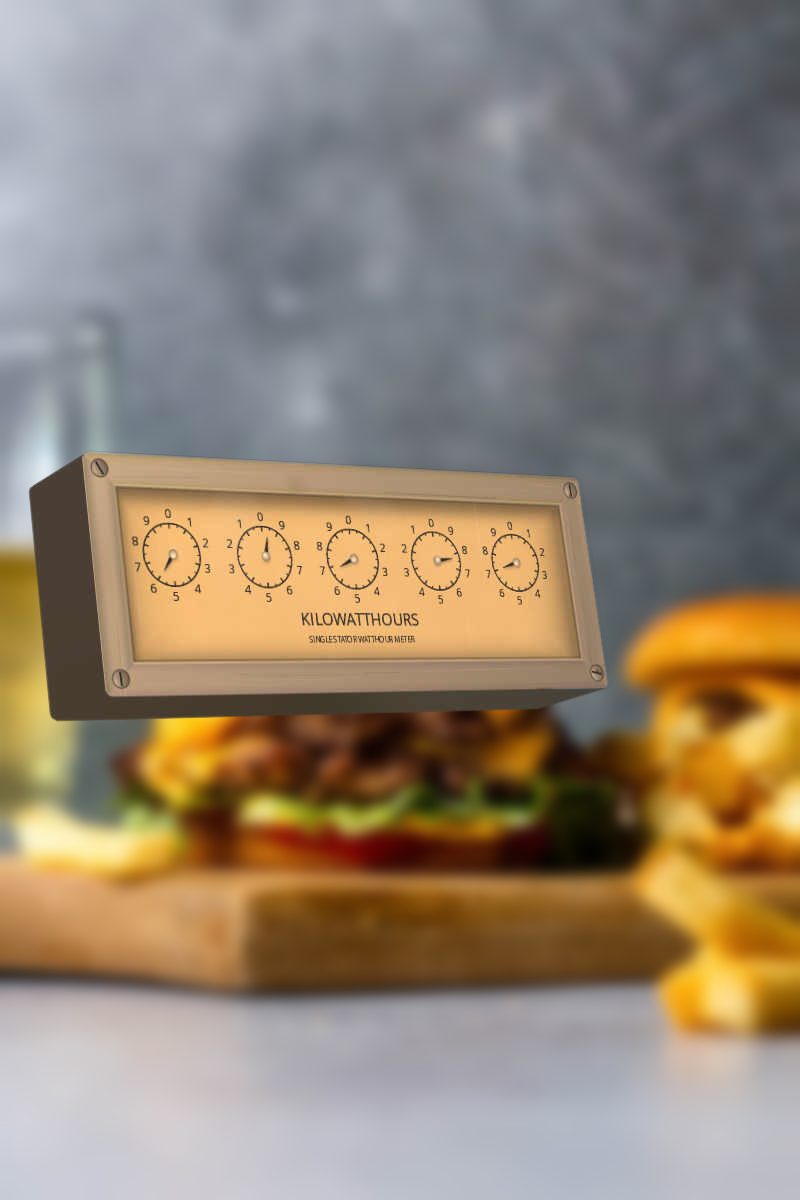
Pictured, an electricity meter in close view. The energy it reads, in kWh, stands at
59677 kWh
